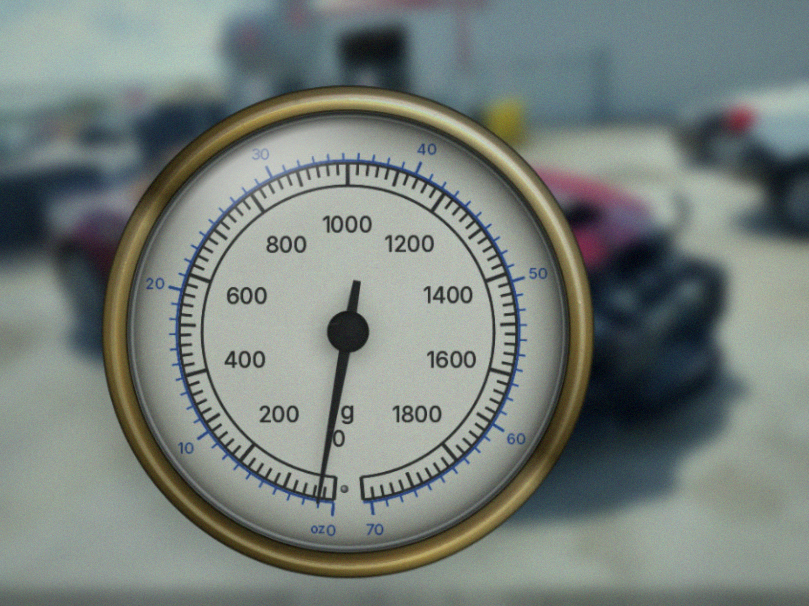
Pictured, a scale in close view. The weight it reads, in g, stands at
30 g
